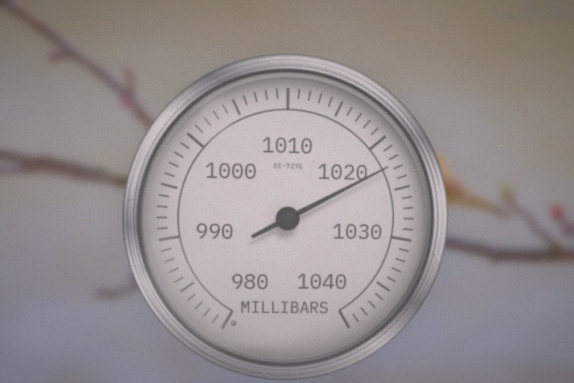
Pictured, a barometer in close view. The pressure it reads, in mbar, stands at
1022.5 mbar
